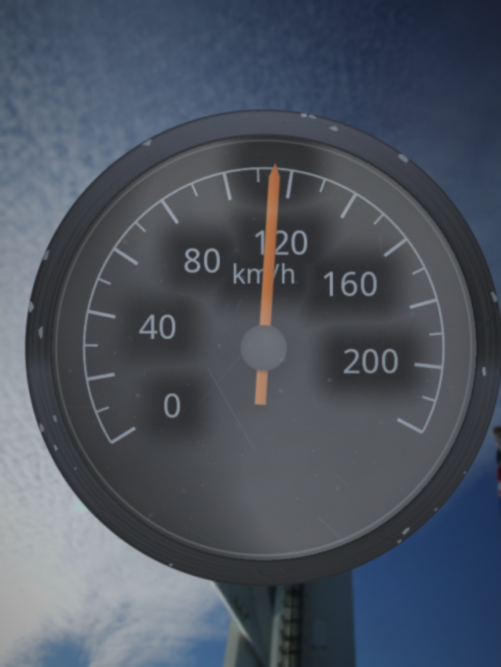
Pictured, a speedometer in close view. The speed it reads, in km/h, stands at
115 km/h
